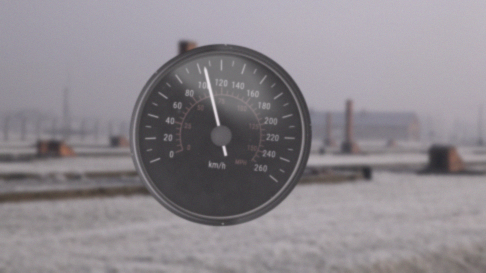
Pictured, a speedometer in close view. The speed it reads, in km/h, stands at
105 km/h
